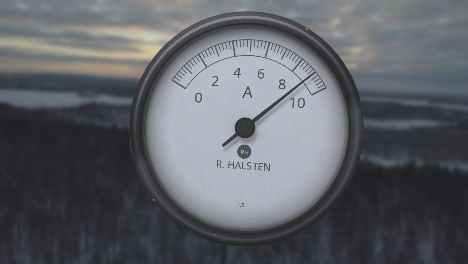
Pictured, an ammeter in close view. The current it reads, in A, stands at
9 A
